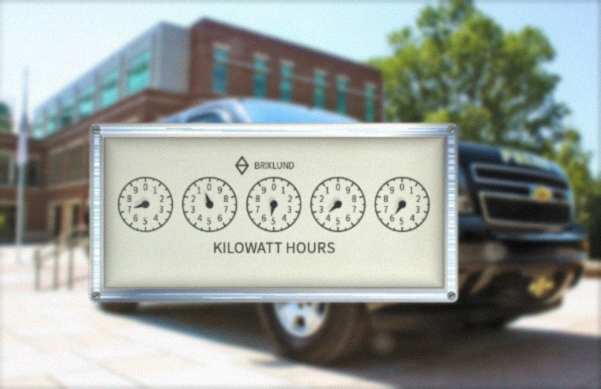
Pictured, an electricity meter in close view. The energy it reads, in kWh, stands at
70536 kWh
